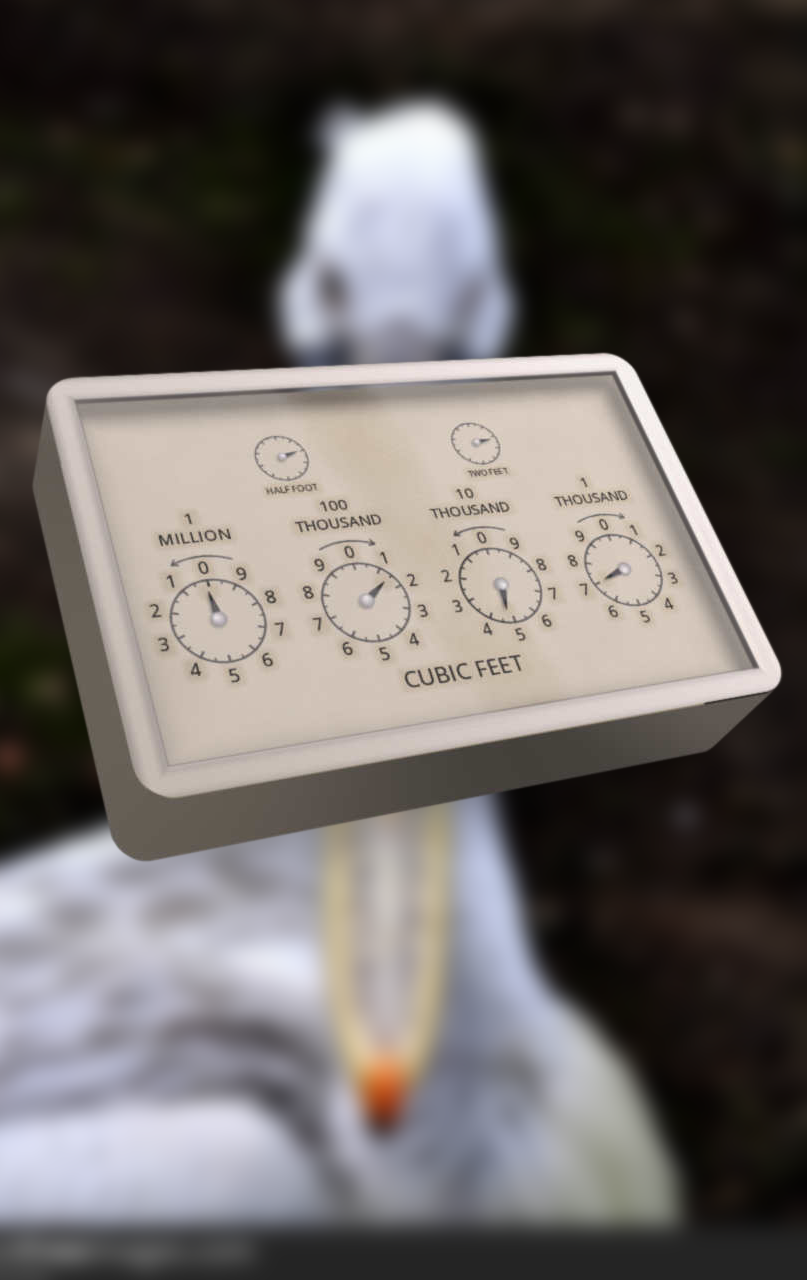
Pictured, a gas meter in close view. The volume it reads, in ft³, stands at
14700 ft³
